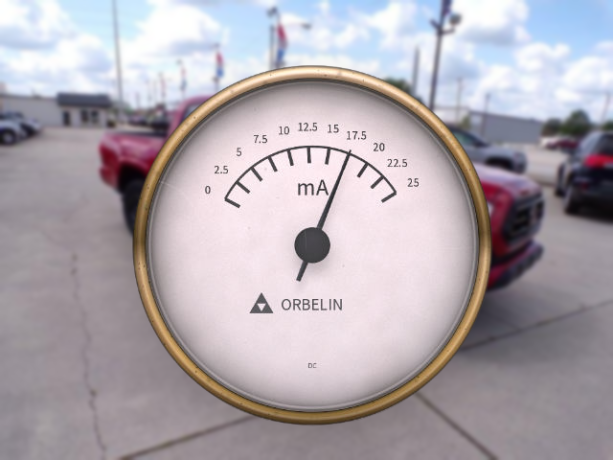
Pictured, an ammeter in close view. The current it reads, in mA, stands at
17.5 mA
